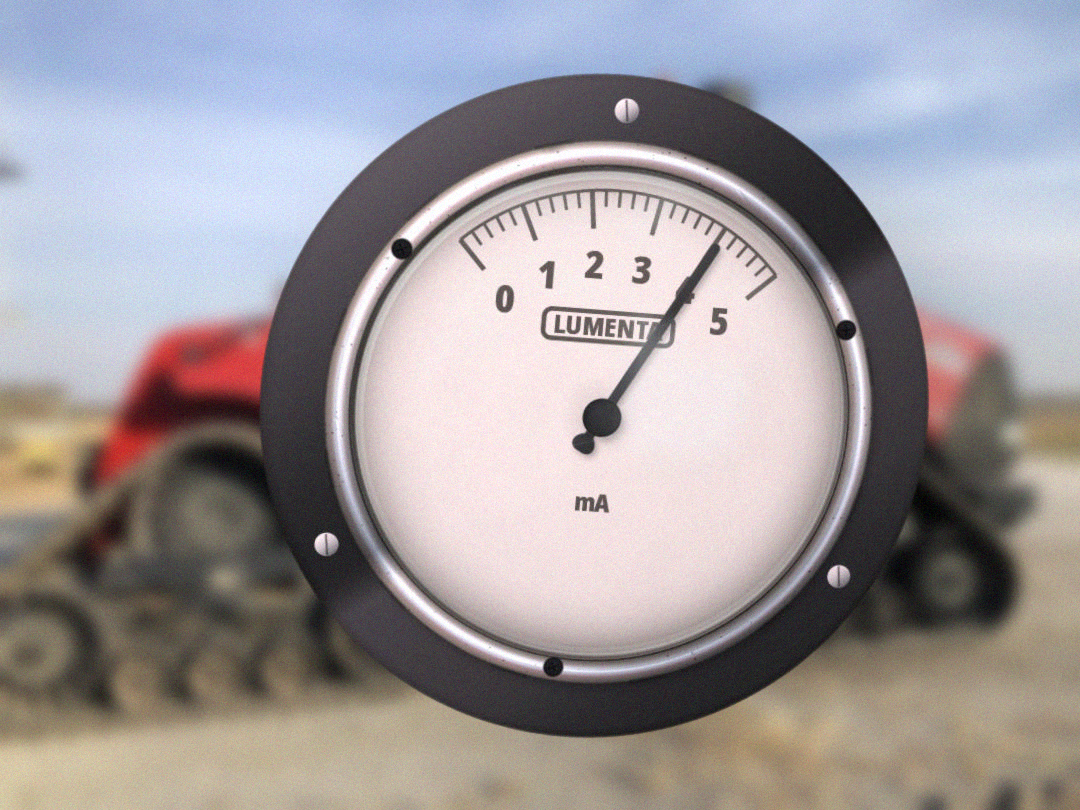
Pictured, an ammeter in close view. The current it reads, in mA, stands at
4 mA
